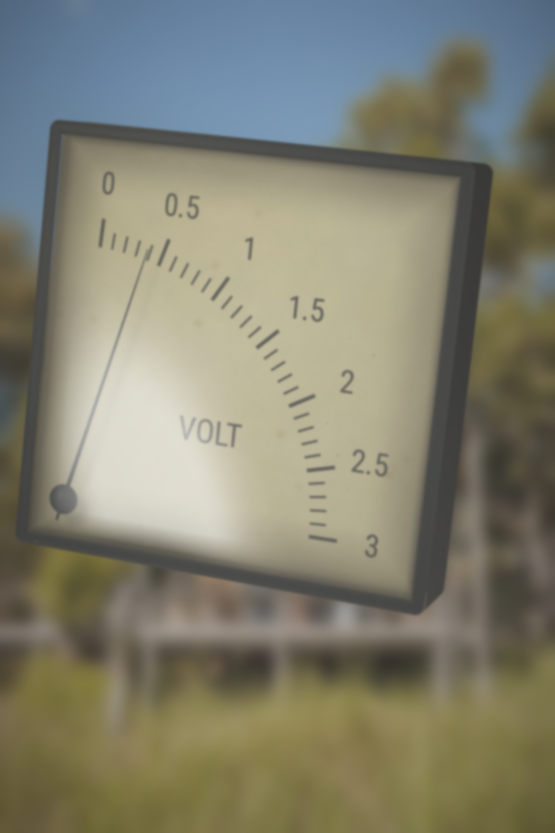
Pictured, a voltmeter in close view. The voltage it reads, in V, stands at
0.4 V
